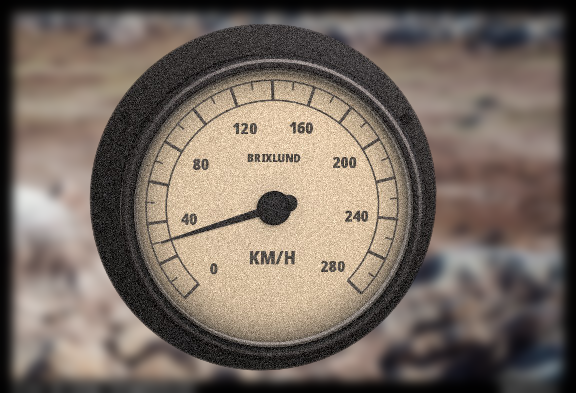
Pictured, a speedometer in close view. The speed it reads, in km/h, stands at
30 km/h
